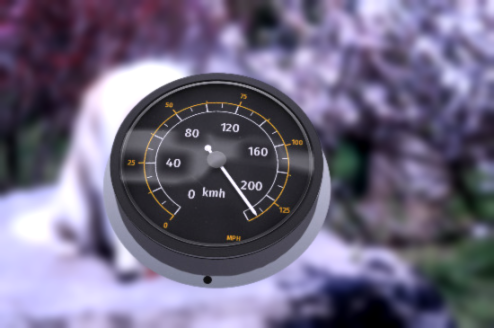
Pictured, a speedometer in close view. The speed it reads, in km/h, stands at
215 km/h
